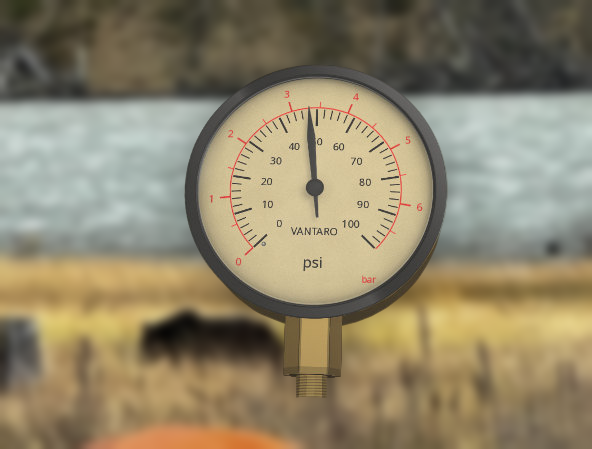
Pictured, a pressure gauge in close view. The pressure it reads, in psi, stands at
48 psi
